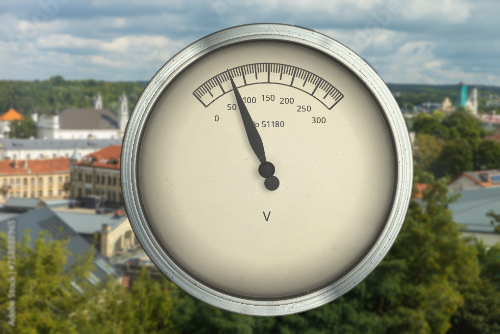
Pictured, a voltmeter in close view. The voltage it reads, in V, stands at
75 V
